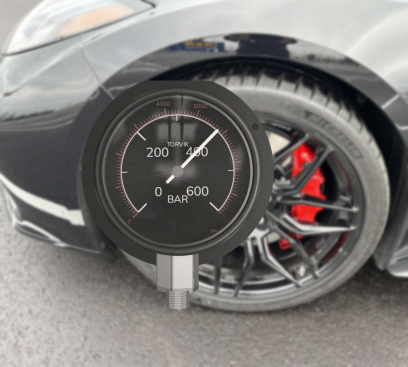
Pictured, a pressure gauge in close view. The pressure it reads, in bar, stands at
400 bar
